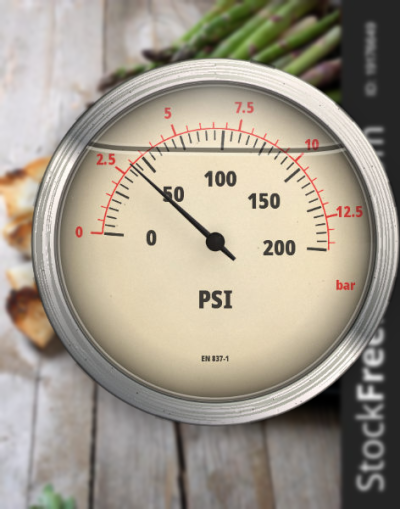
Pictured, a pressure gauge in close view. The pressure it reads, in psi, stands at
42.5 psi
